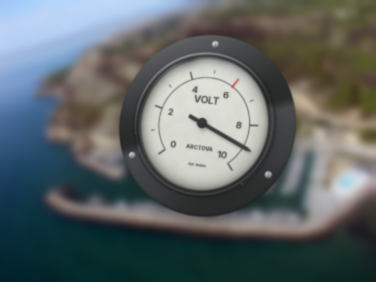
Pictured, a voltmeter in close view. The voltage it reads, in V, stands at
9 V
